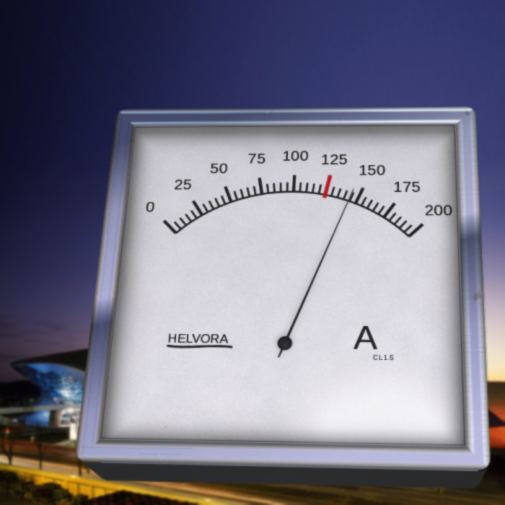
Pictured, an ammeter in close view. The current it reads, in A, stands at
145 A
